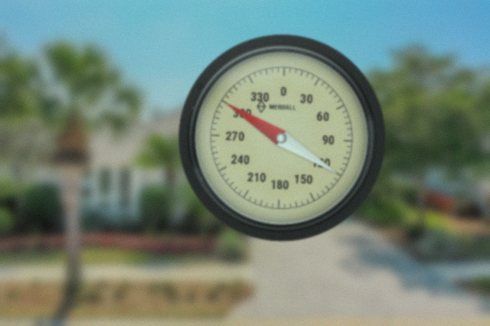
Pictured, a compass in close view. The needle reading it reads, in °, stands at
300 °
